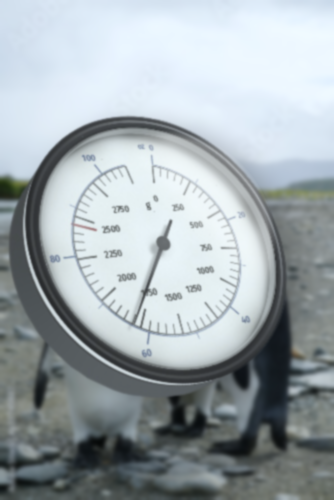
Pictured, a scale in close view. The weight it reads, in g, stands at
1800 g
